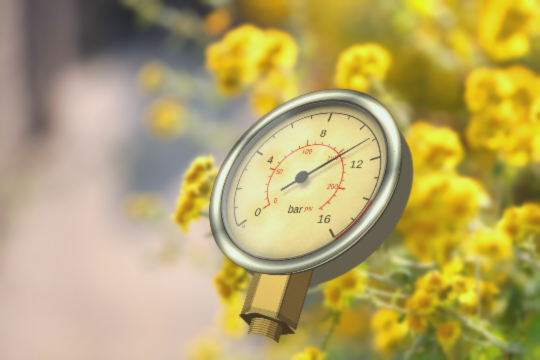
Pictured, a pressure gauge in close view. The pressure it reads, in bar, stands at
11 bar
